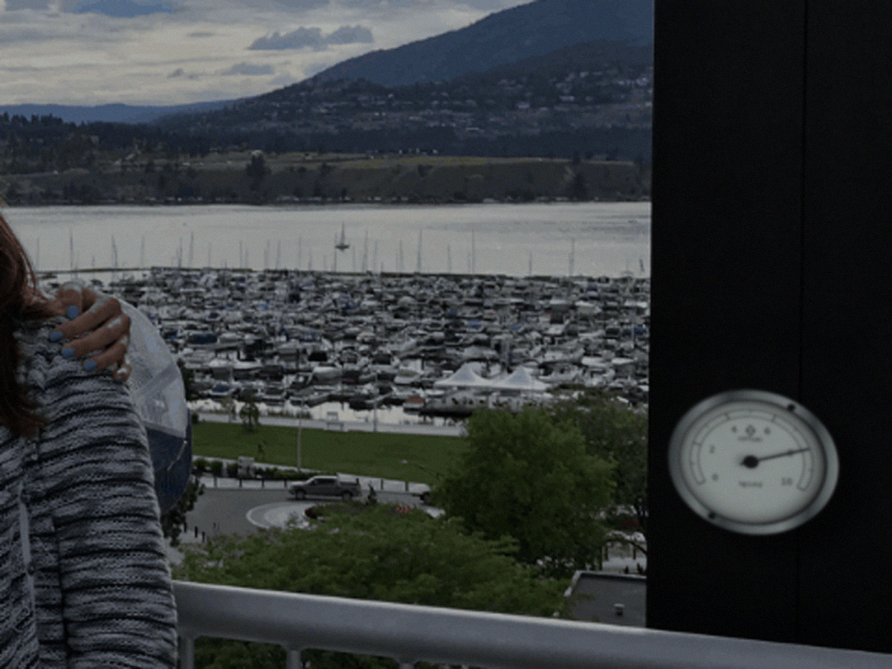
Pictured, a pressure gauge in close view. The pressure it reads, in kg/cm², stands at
8 kg/cm²
